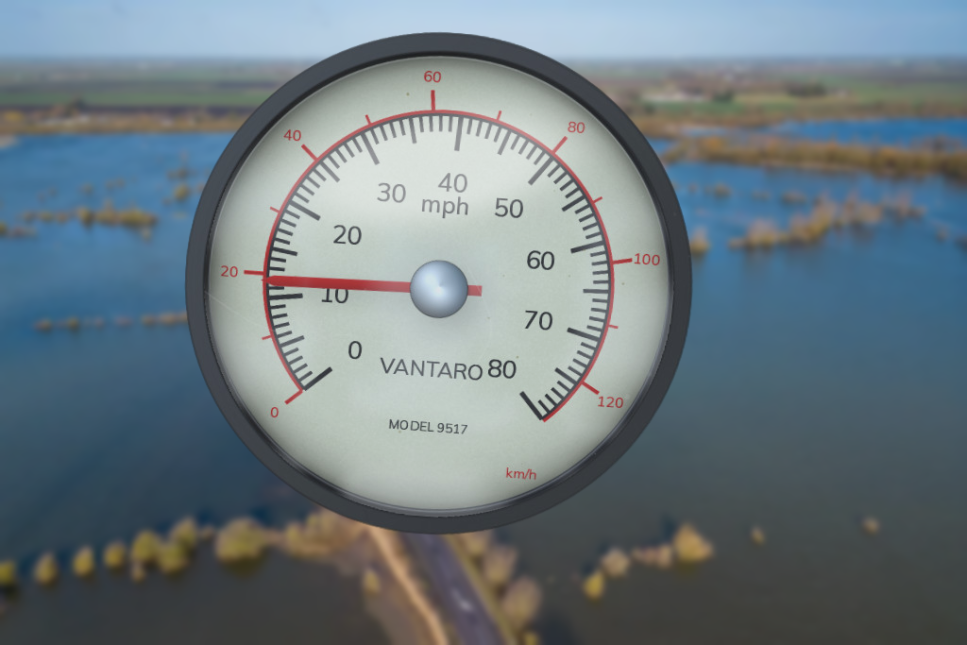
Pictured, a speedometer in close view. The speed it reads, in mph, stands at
12 mph
